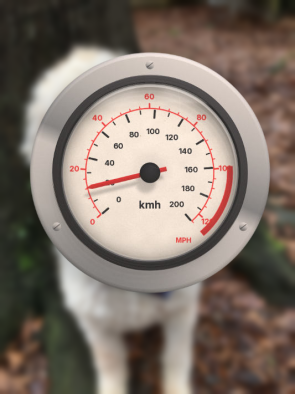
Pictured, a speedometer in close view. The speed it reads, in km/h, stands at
20 km/h
